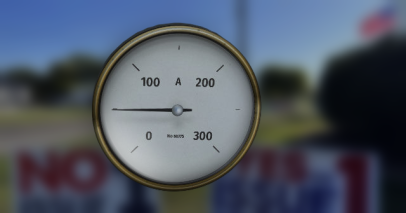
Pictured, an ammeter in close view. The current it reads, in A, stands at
50 A
